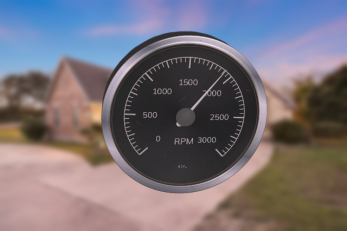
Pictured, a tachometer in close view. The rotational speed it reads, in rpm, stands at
1900 rpm
